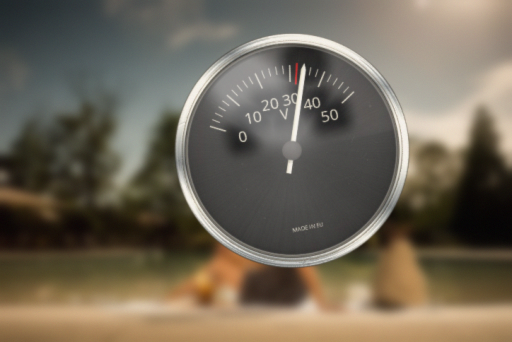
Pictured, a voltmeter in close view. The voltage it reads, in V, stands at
34 V
